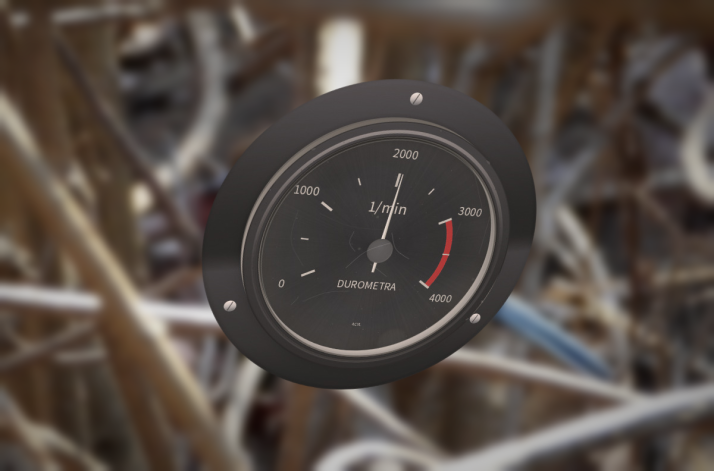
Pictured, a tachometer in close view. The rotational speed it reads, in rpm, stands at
2000 rpm
